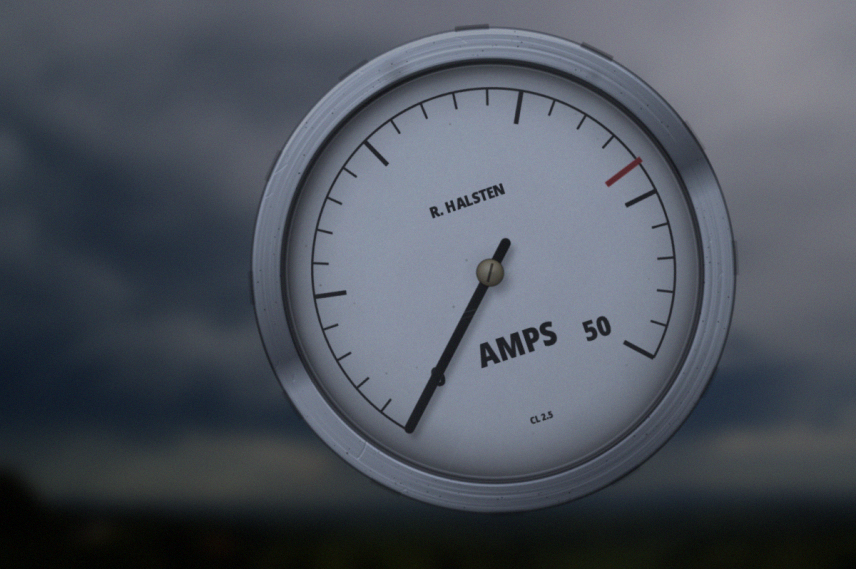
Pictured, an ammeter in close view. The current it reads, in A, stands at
0 A
